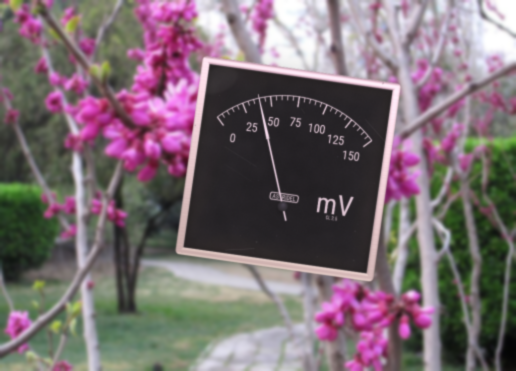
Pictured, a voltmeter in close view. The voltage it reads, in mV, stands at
40 mV
